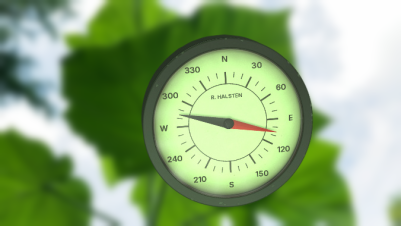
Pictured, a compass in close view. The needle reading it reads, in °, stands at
105 °
